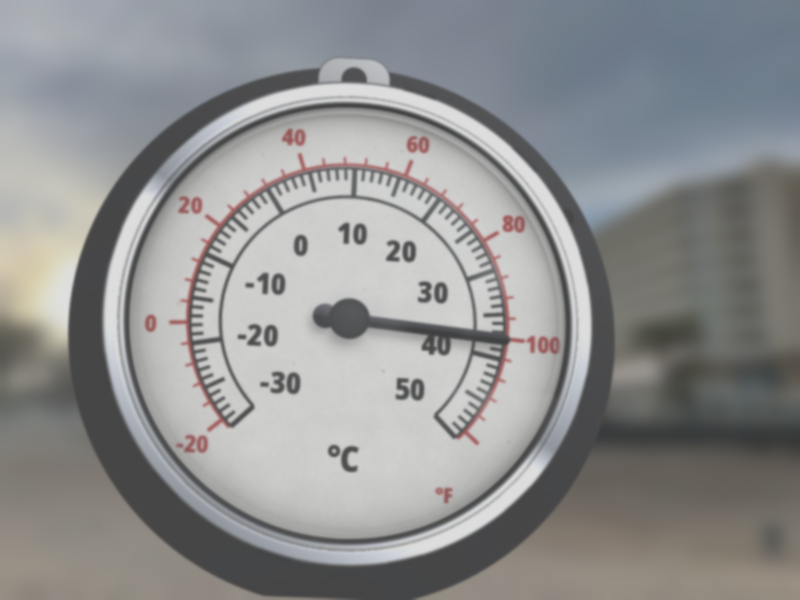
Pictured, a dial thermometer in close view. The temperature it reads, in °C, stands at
38 °C
